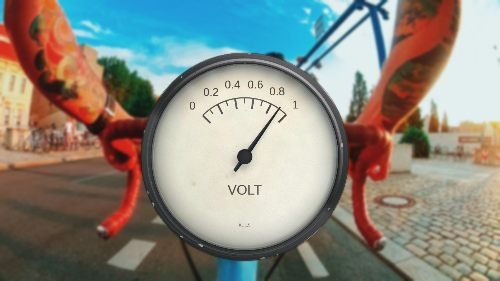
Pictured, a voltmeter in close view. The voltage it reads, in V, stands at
0.9 V
